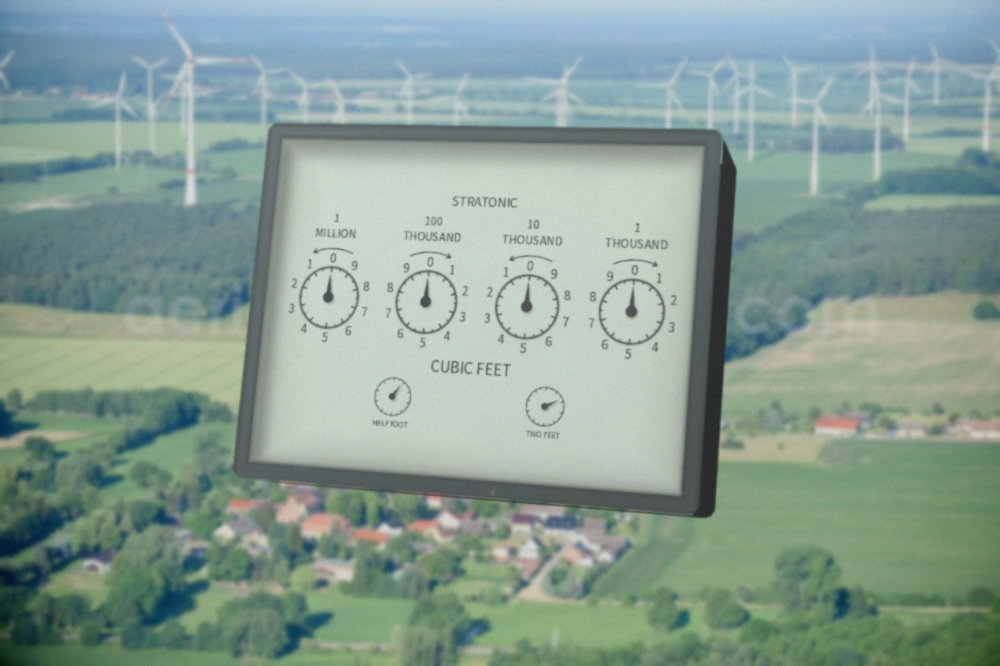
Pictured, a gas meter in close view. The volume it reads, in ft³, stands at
0 ft³
